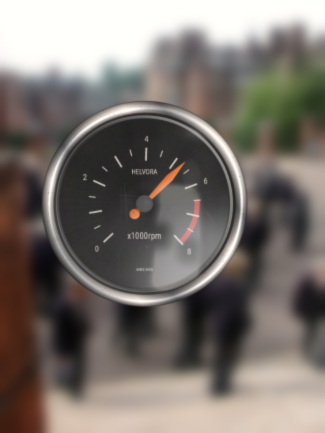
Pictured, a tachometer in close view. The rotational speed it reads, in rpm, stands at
5250 rpm
